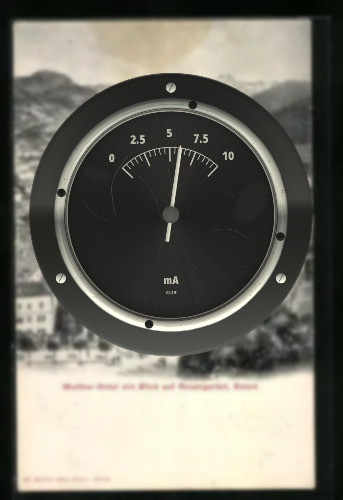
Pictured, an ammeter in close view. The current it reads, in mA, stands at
6 mA
